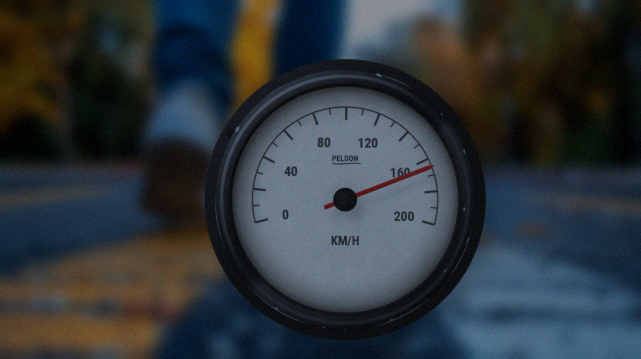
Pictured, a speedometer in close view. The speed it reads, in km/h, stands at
165 km/h
